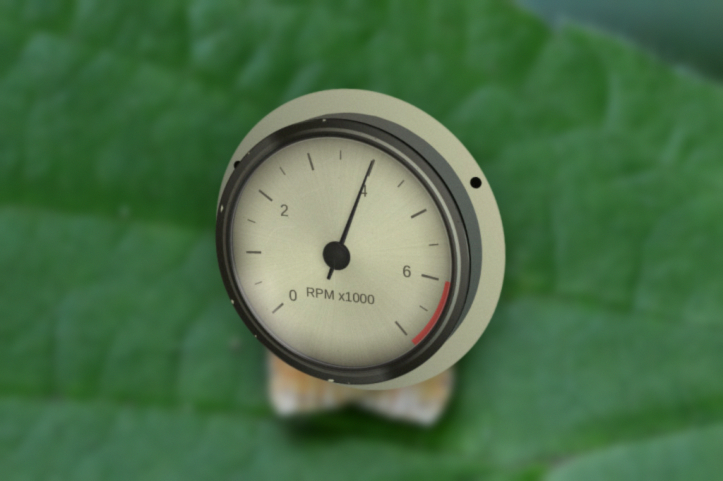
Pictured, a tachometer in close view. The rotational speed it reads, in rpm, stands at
4000 rpm
